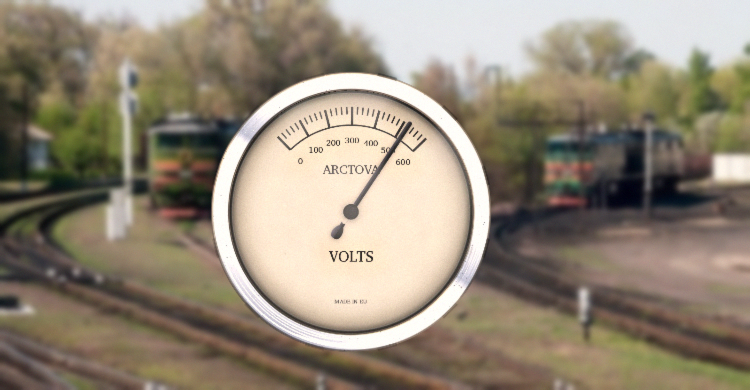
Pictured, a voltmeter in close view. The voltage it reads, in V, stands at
520 V
